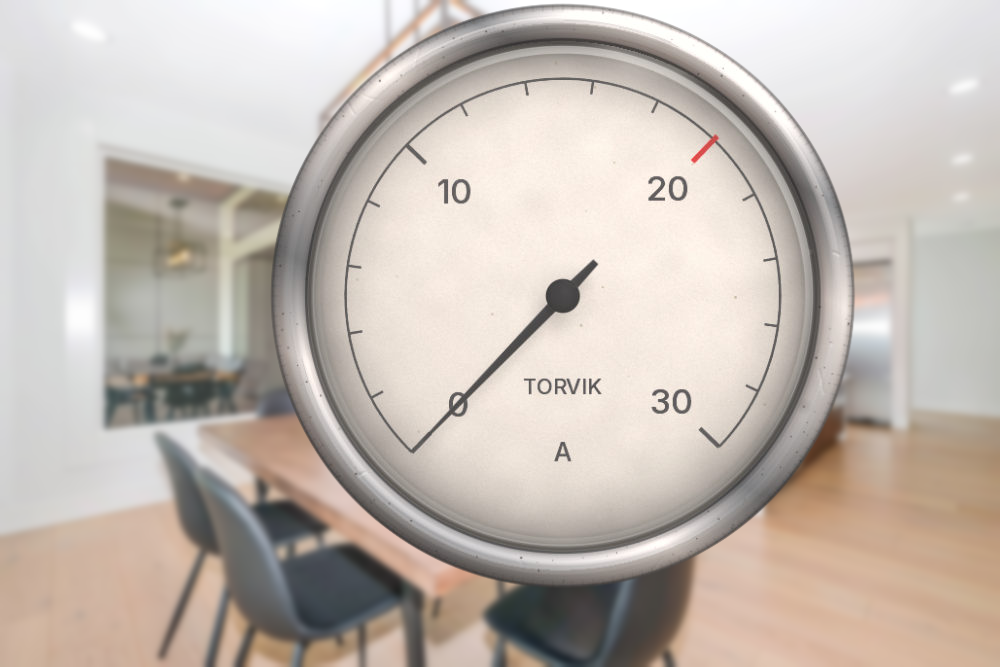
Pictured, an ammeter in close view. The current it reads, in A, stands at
0 A
